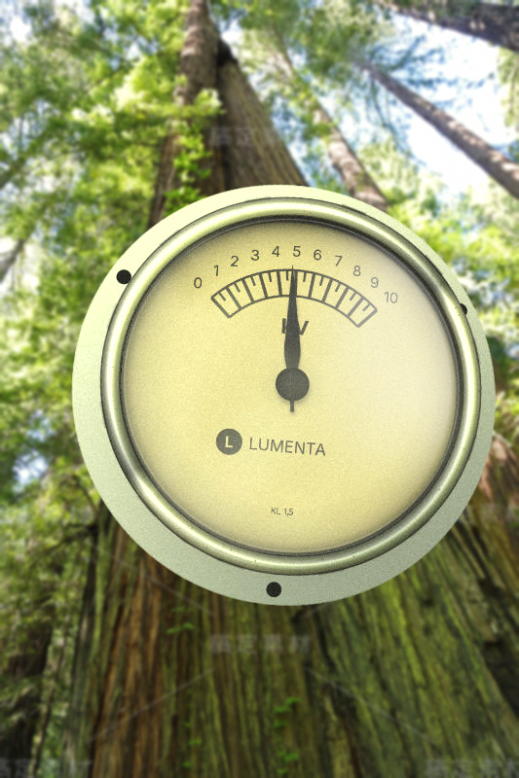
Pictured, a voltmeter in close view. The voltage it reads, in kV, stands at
4.75 kV
